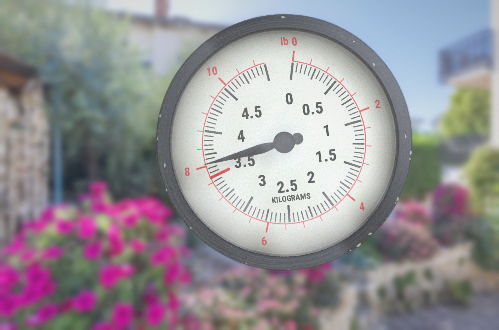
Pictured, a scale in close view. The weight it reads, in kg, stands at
3.65 kg
